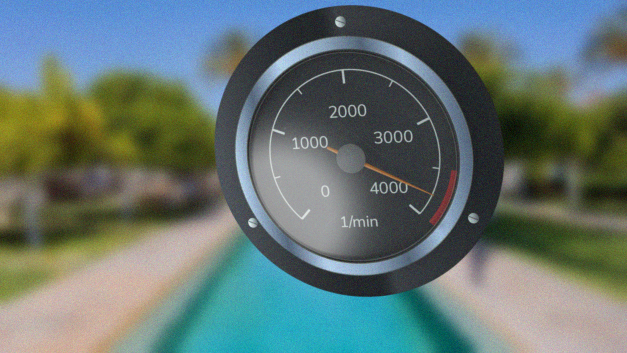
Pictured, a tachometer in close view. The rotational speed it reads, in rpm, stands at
3750 rpm
